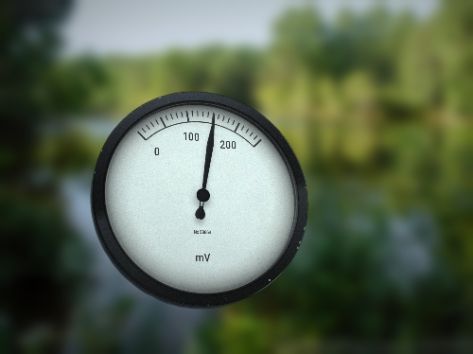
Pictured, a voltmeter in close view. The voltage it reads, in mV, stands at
150 mV
